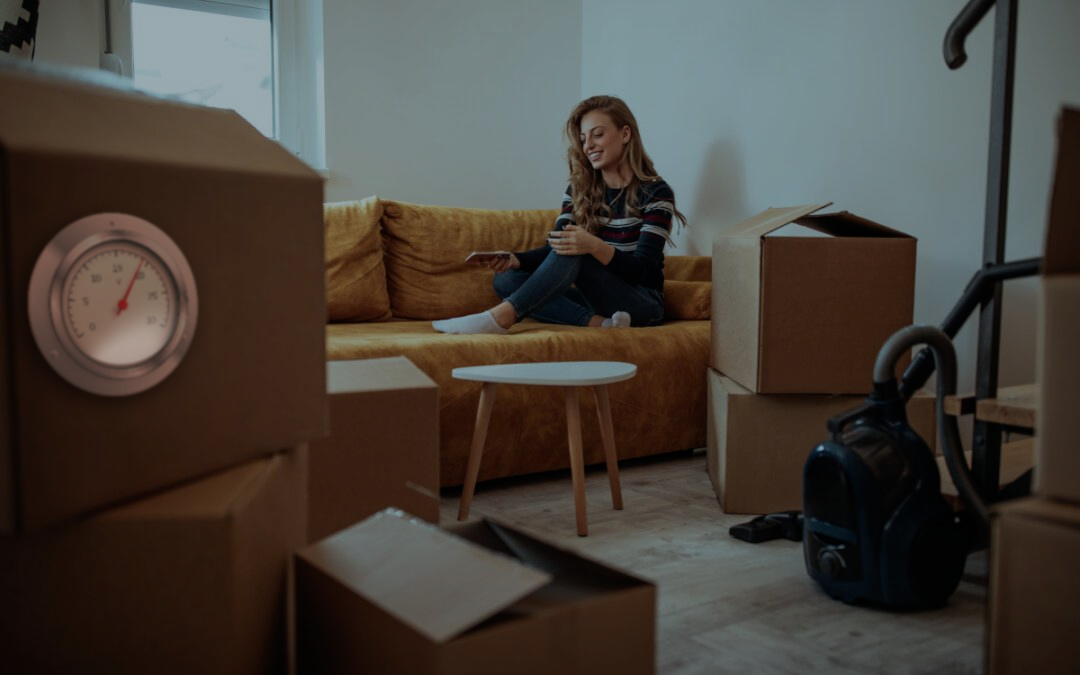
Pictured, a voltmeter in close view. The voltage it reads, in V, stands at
19 V
